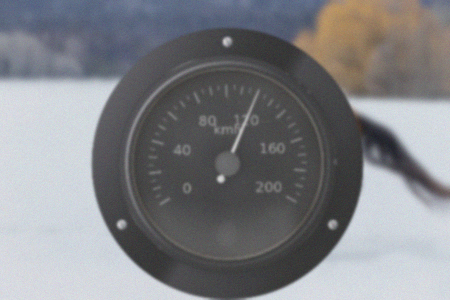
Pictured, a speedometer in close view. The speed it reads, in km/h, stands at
120 km/h
